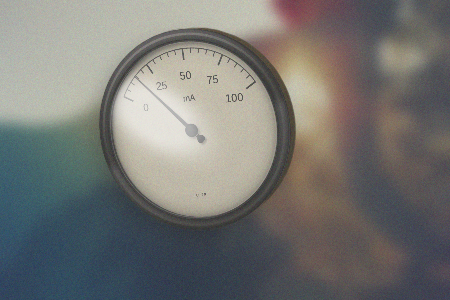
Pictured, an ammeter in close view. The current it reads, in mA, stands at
15 mA
